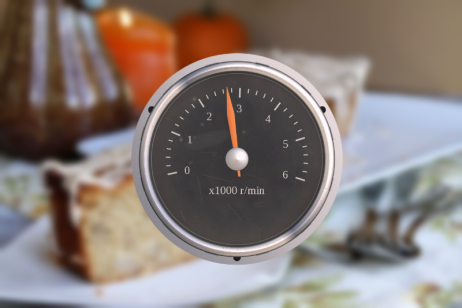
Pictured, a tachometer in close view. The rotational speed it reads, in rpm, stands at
2700 rpm
